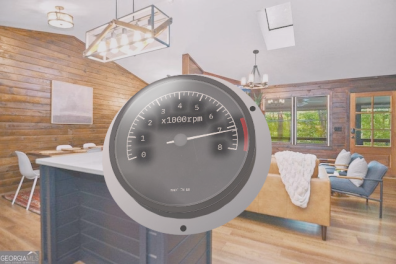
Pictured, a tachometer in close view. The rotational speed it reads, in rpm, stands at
7200 rpm
